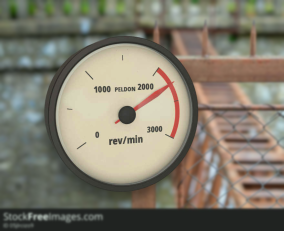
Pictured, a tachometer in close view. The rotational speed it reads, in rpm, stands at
2250 rpm
